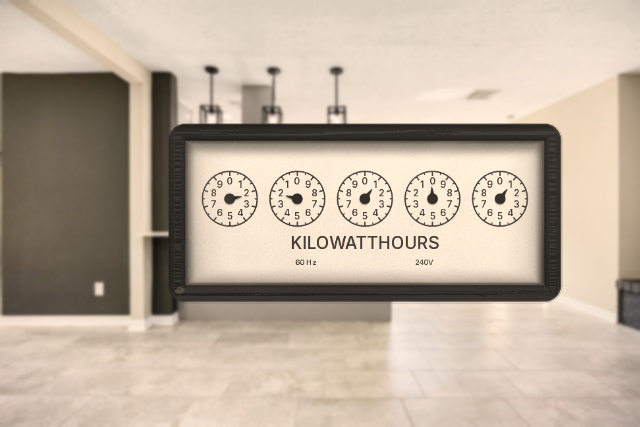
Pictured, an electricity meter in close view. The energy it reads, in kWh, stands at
22101 kWh
